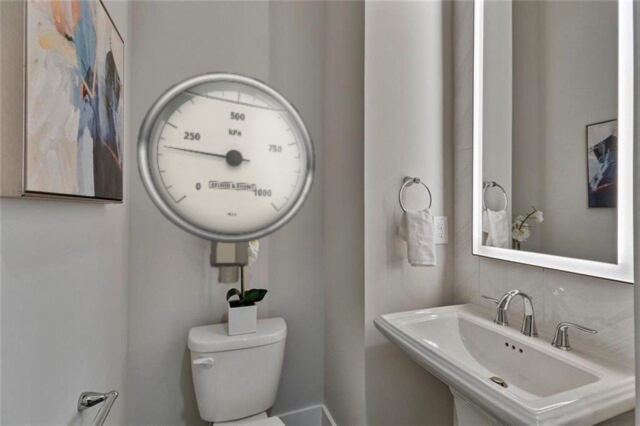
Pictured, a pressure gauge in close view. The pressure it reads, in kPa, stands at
175 kPa
